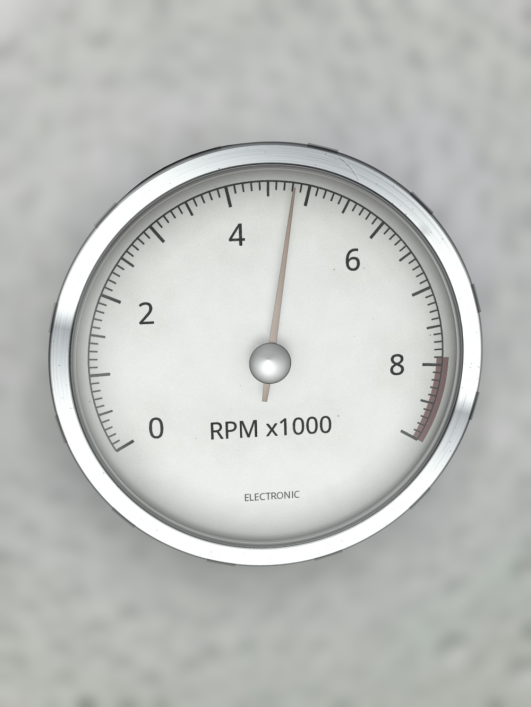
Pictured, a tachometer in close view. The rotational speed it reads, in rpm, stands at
4800 rpm
